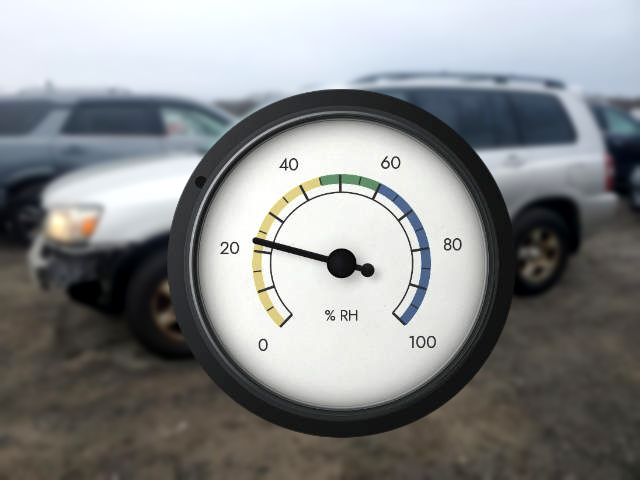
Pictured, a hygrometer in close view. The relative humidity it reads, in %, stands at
22.5 %
